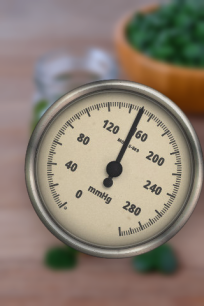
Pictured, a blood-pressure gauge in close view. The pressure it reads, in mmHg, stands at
150 mmHg
